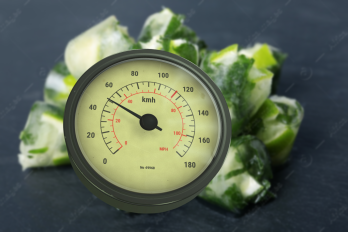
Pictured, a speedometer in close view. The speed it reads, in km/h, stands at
50 km/h
